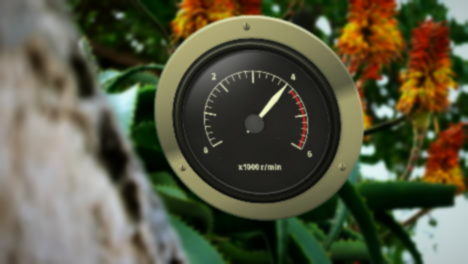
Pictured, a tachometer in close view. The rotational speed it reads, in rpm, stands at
4000 rpm
